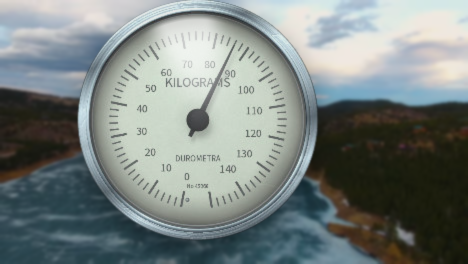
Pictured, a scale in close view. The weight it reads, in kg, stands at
86 kg
